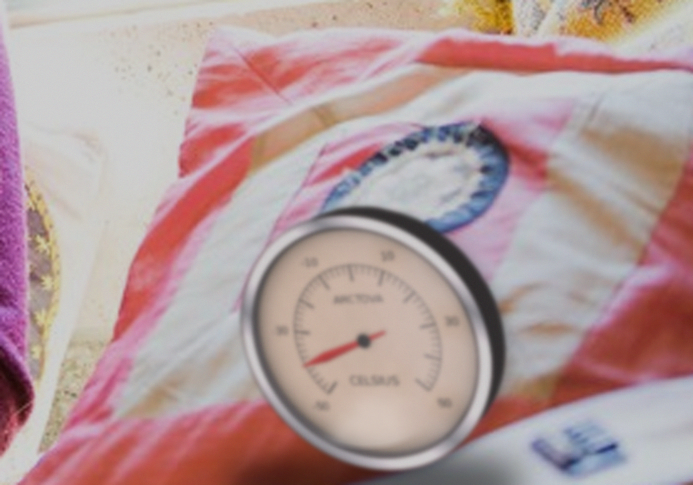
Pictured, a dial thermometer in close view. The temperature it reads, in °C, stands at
-40 °C
